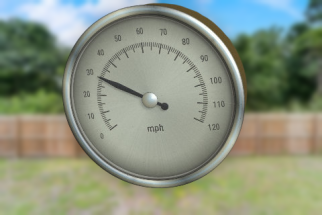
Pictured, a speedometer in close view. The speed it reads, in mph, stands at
30 mph
